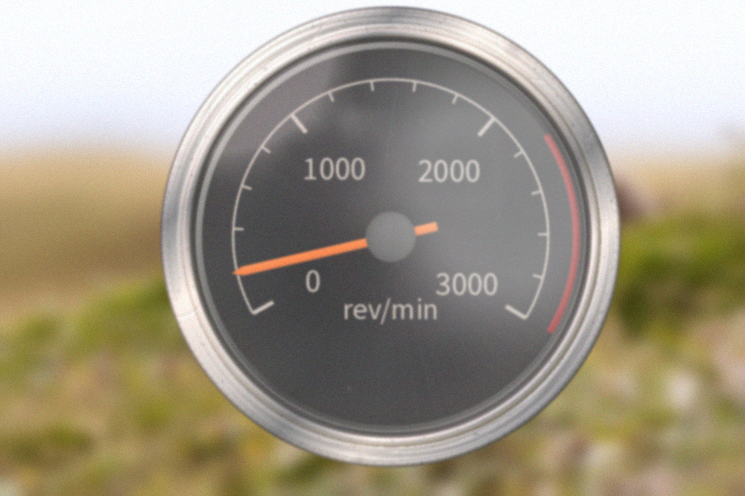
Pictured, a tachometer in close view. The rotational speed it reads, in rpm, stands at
200 rpm
